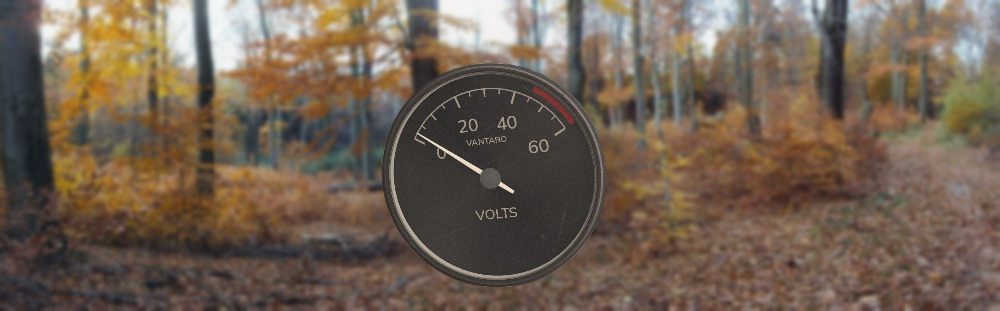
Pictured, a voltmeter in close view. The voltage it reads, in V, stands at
2.5 V
